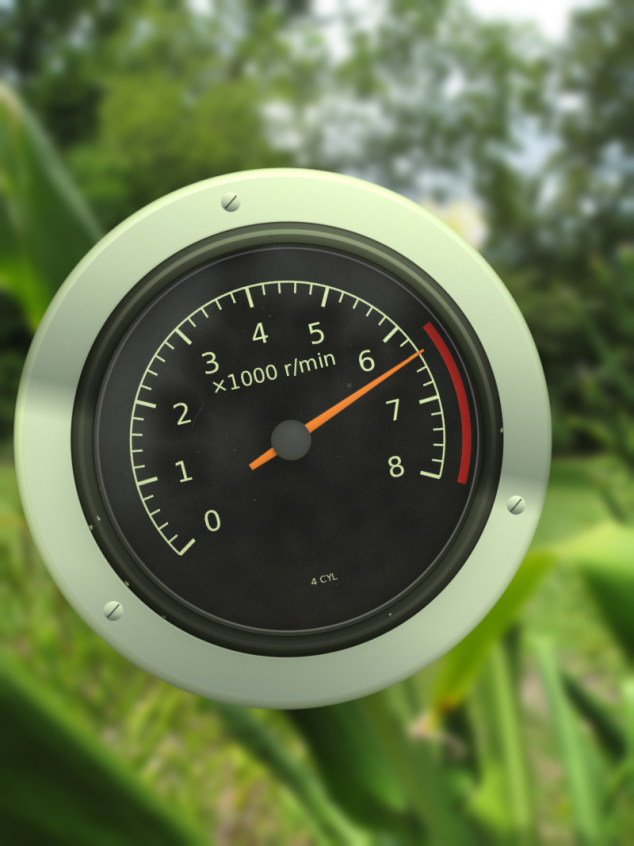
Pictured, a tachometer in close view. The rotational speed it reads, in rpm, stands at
6400 rpm
